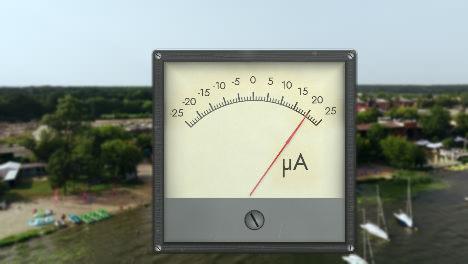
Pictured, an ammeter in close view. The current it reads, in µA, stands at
20 µA
